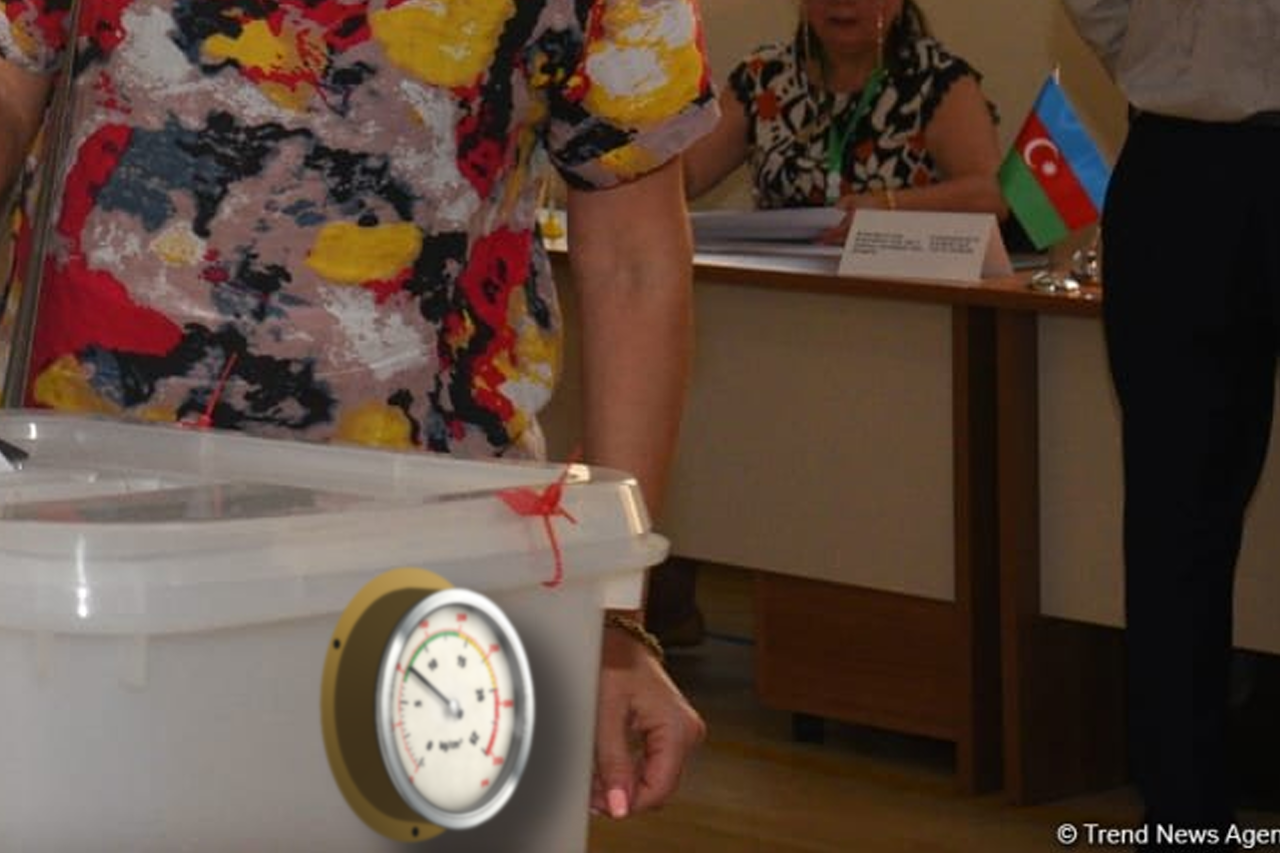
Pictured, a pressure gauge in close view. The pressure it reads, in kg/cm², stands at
7.5 kg/cm²
